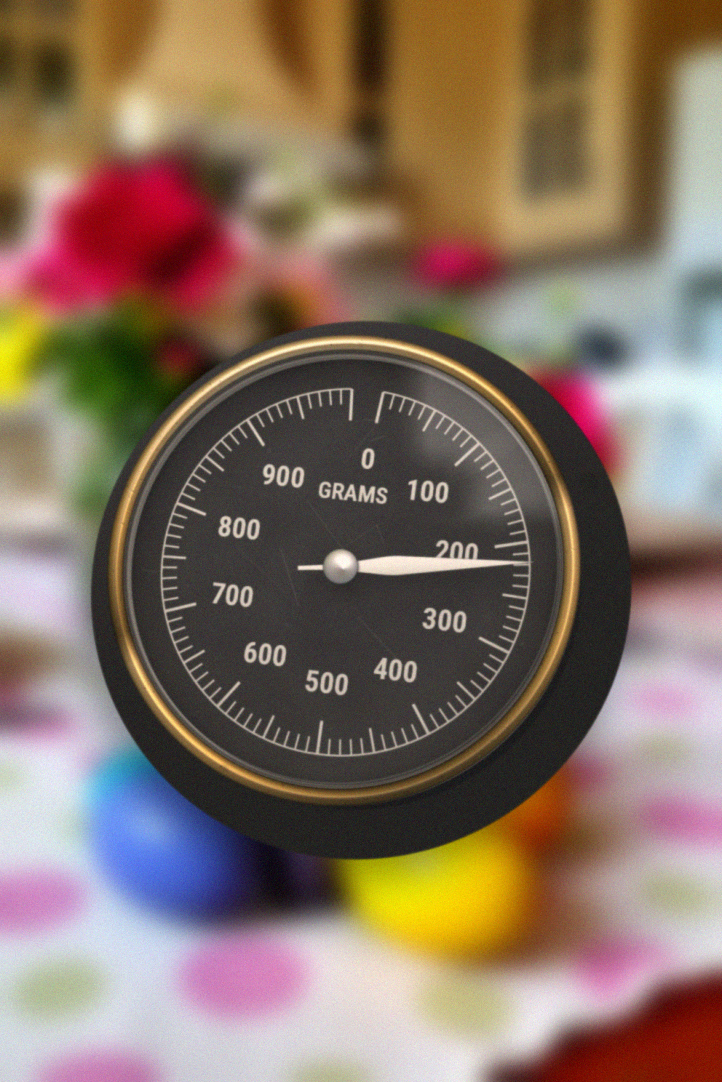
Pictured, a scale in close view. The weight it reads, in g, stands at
220 g
